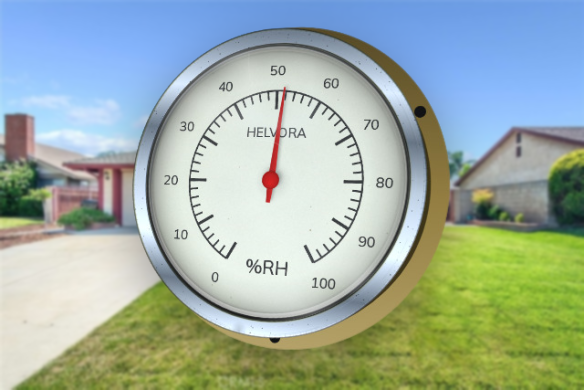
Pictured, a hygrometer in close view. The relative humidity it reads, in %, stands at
52 %
